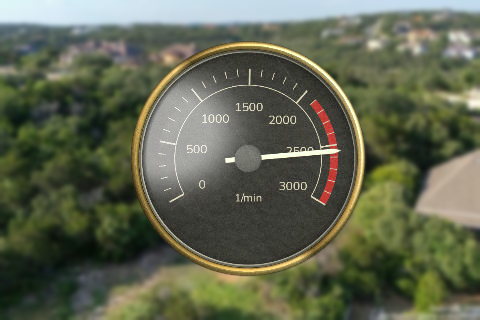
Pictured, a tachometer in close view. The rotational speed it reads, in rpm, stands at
2550 rpm
